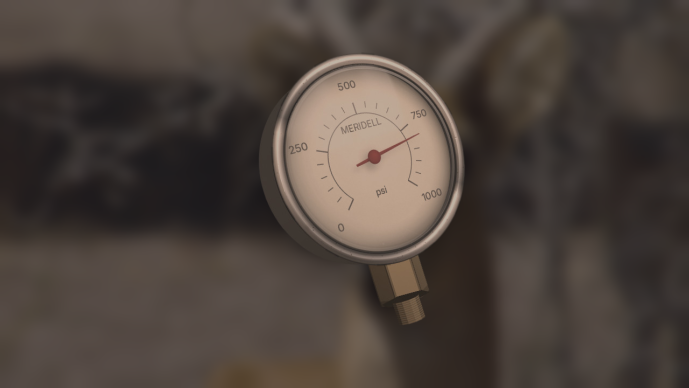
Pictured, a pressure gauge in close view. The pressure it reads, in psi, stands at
800 psi
